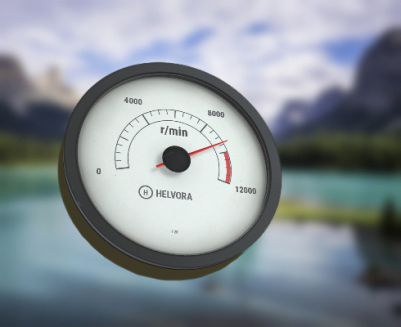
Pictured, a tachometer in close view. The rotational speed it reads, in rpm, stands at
9500 rpm
